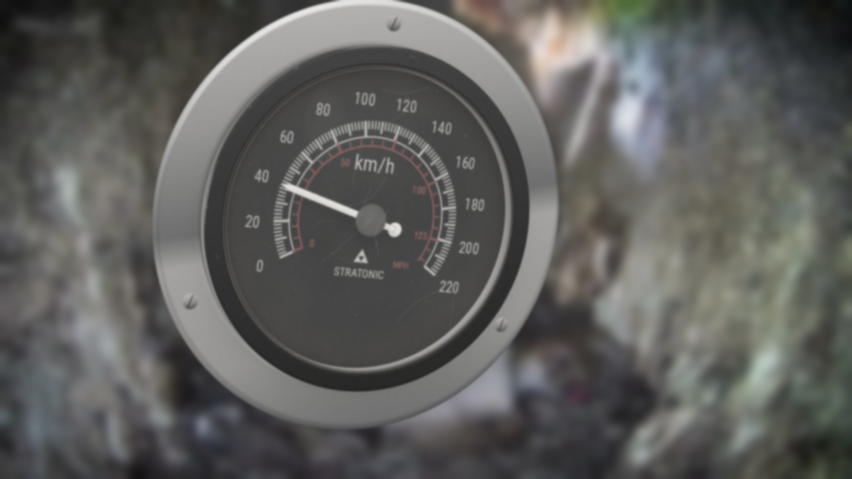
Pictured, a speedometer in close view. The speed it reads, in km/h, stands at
40 km/h
